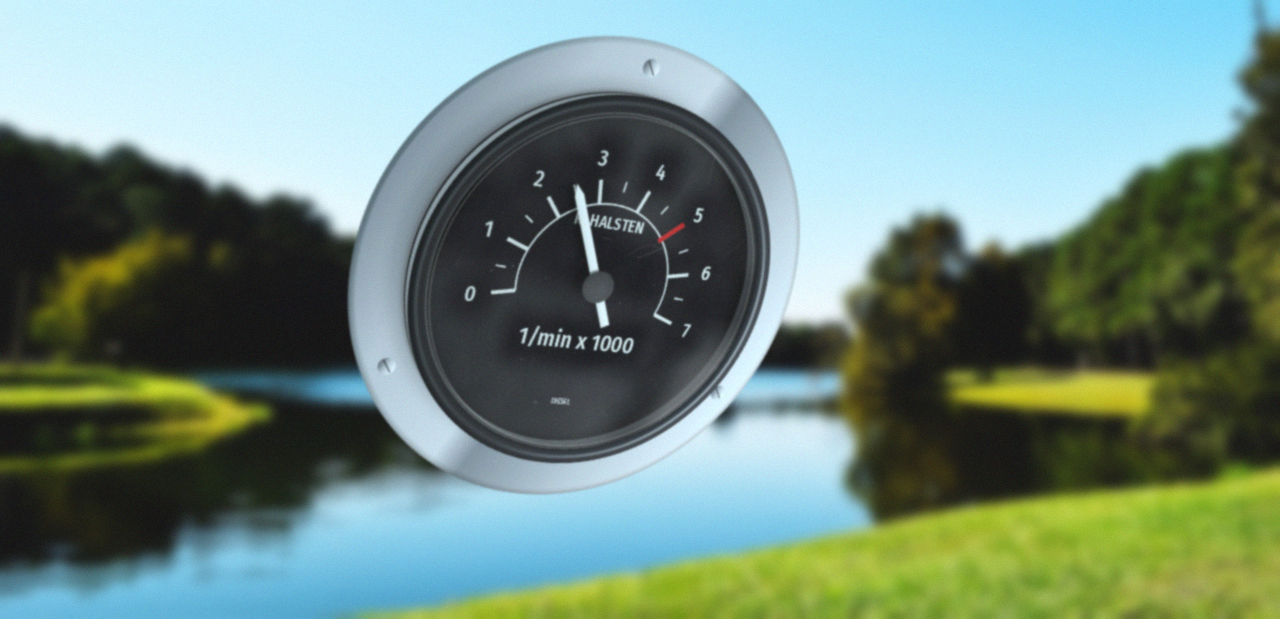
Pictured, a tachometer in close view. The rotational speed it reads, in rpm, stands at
2500 rpm
